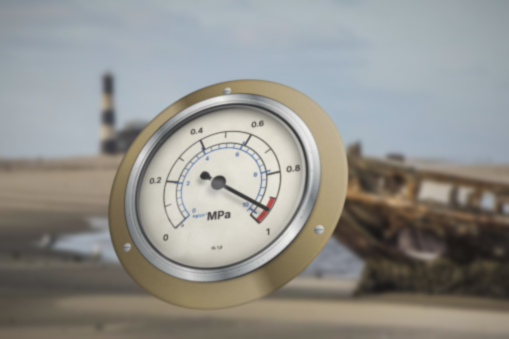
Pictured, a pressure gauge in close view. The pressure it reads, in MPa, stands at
0.95 MPa
